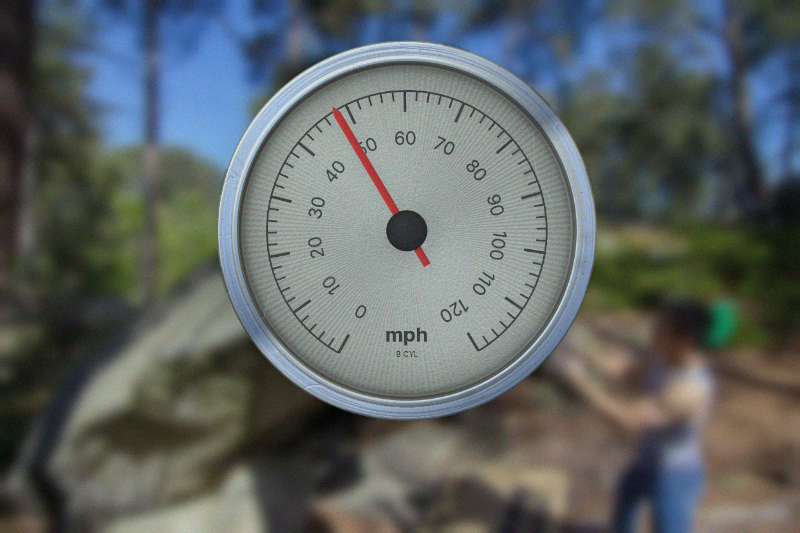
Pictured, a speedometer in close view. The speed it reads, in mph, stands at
48 mph
